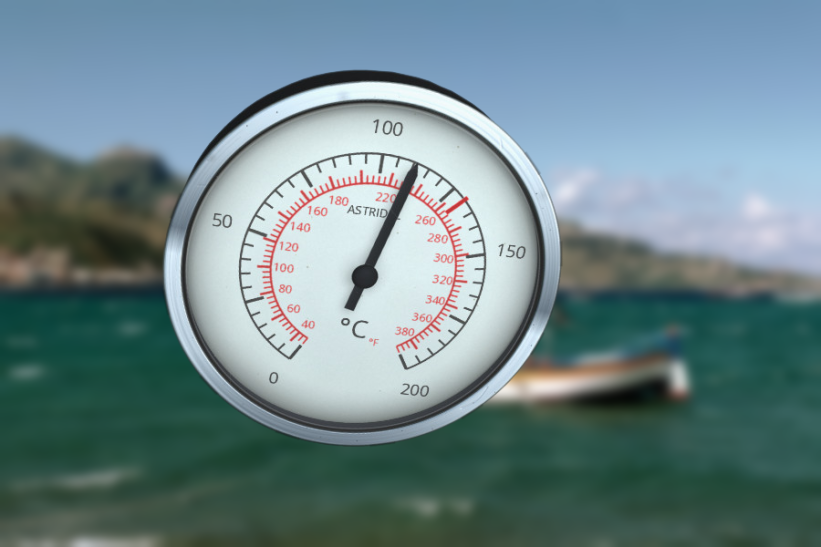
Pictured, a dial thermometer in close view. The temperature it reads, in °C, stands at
110 °C
